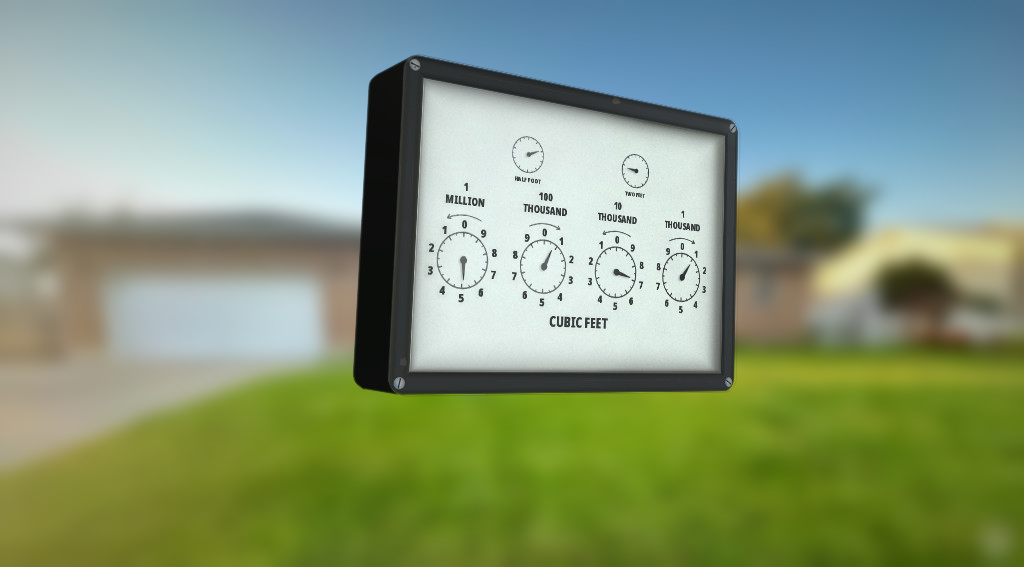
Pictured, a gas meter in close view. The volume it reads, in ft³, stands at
507100 ft³
